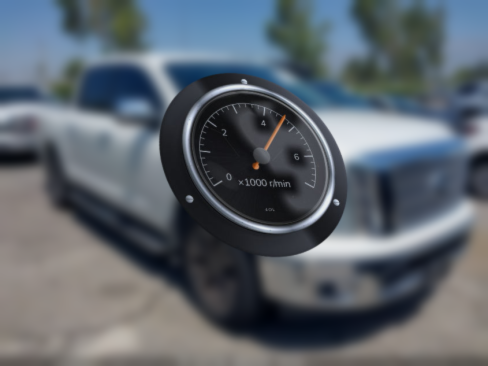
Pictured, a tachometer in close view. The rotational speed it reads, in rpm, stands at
4600 rpm
